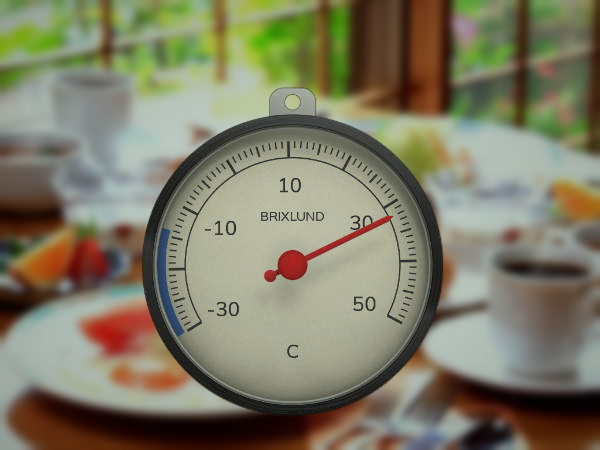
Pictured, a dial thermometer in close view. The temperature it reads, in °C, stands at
32 °C
